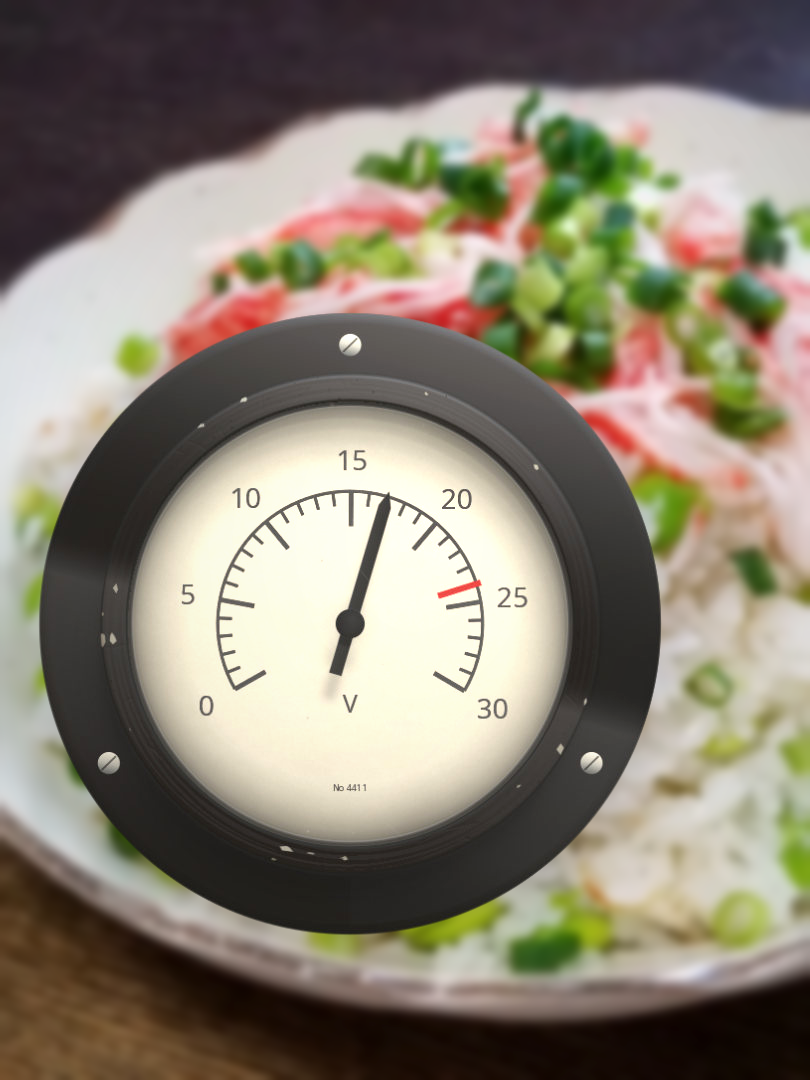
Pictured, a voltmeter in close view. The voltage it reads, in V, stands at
17 V
